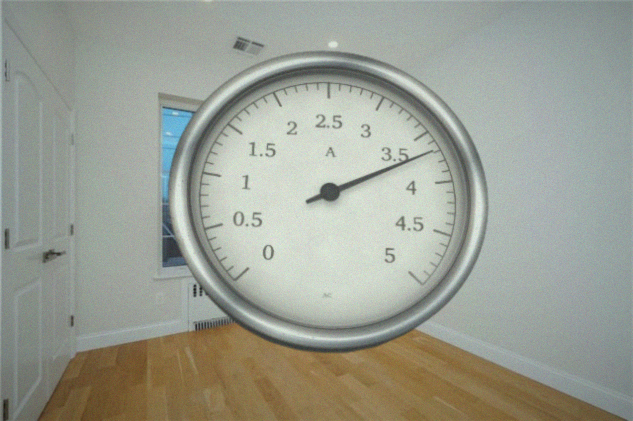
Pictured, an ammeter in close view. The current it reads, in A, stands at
3.7 A
